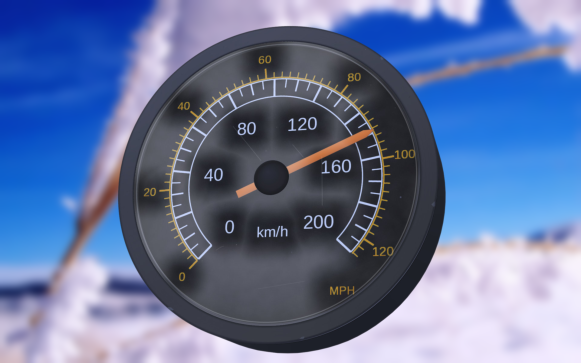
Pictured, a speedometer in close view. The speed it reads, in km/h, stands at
150 km/h
